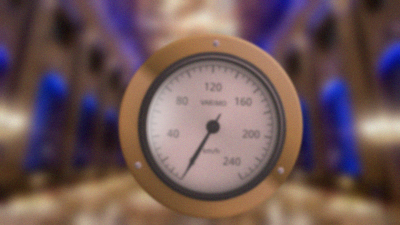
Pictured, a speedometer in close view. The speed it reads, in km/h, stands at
0 km/h
